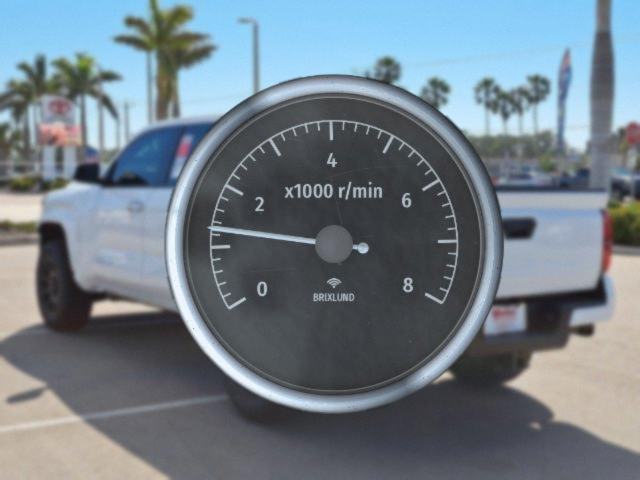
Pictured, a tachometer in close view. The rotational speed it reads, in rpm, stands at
1300 rpm
